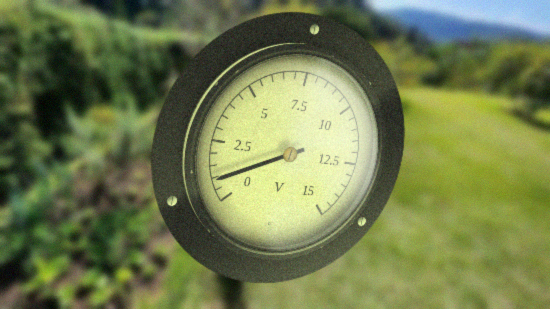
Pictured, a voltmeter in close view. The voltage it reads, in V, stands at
1 V
